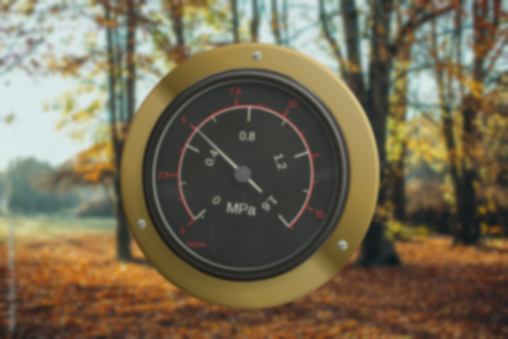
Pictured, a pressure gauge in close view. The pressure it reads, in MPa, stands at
0.5 MPa
